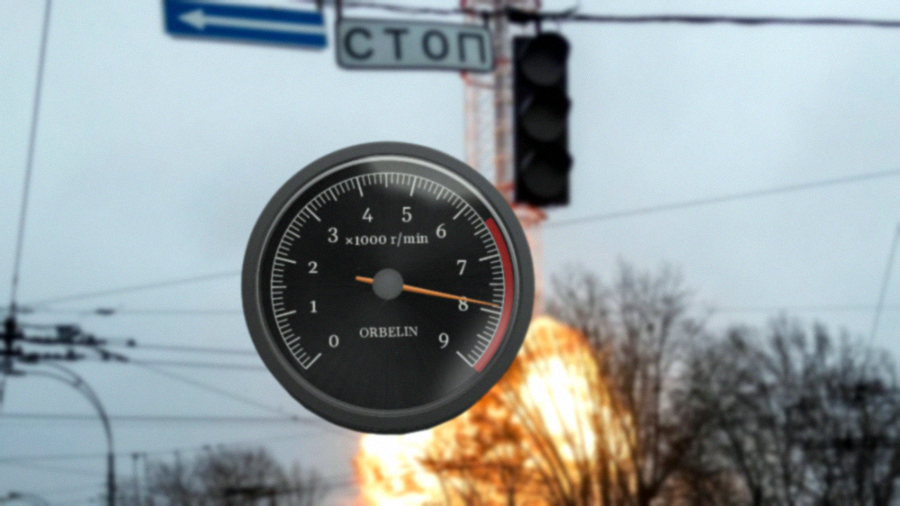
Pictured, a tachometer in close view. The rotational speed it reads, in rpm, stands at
7900 rpm
